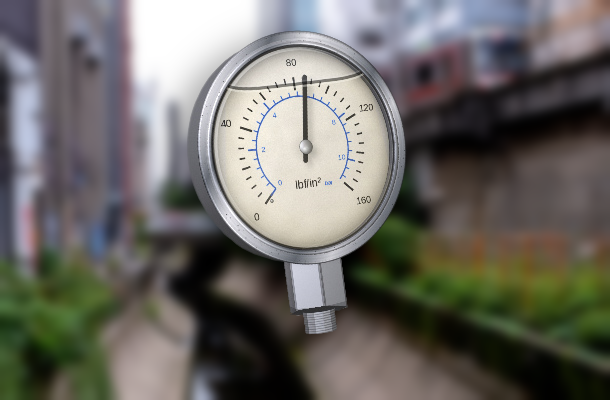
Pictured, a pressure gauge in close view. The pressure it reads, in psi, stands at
85 psi
